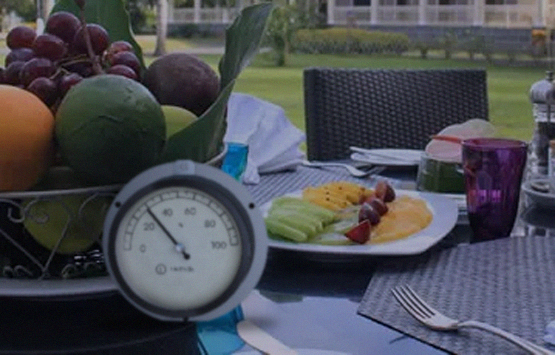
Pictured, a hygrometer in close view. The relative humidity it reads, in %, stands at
30 %
